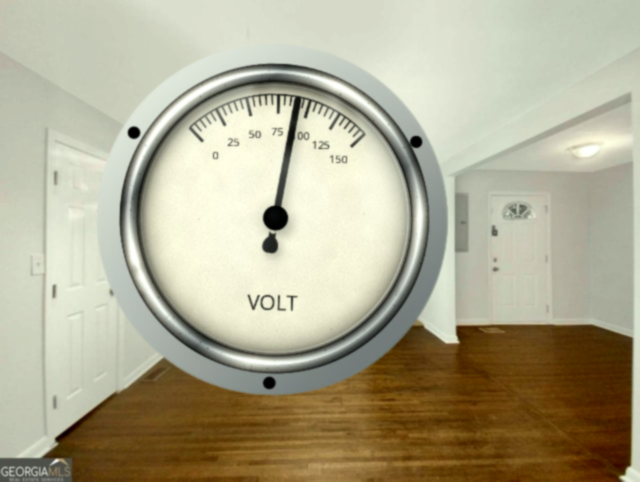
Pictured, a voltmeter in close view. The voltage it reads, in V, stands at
90 V
